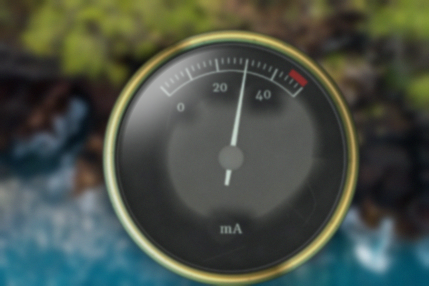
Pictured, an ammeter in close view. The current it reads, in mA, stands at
30 mA
